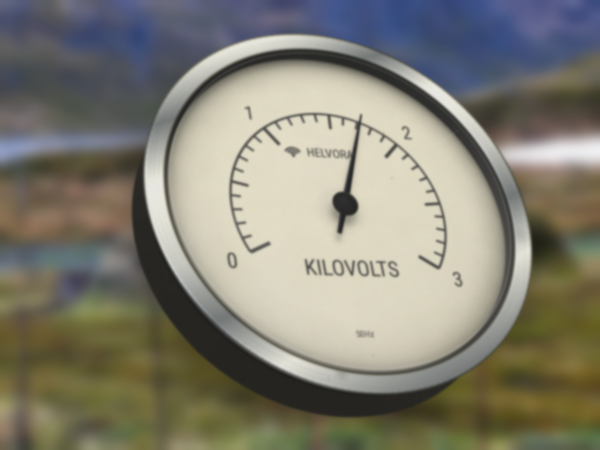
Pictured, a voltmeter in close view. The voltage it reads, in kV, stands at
1.7 kV
